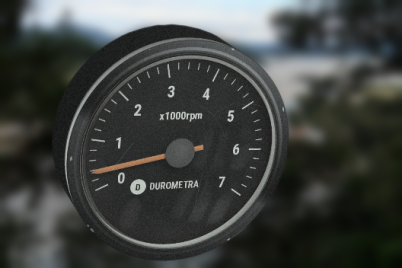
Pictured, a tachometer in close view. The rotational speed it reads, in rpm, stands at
400 rpm
